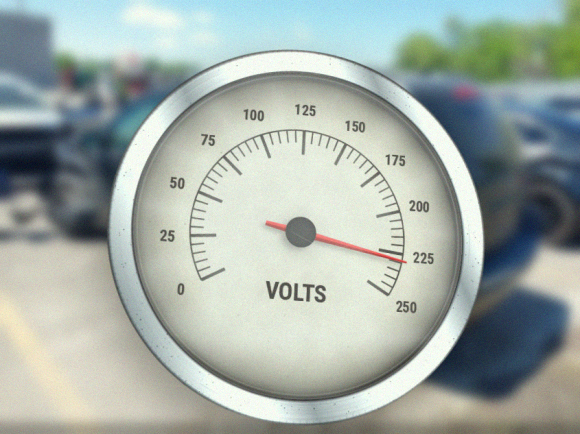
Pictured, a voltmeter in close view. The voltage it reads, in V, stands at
230 V
